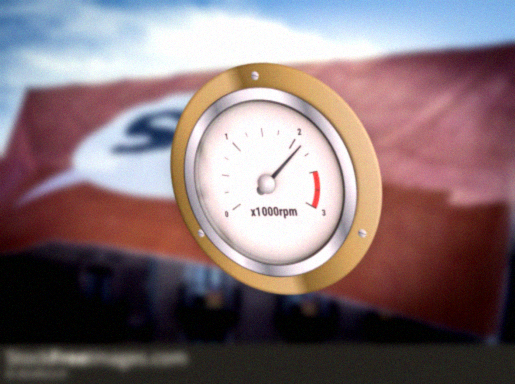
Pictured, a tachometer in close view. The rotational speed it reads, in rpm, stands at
2125 rpm
